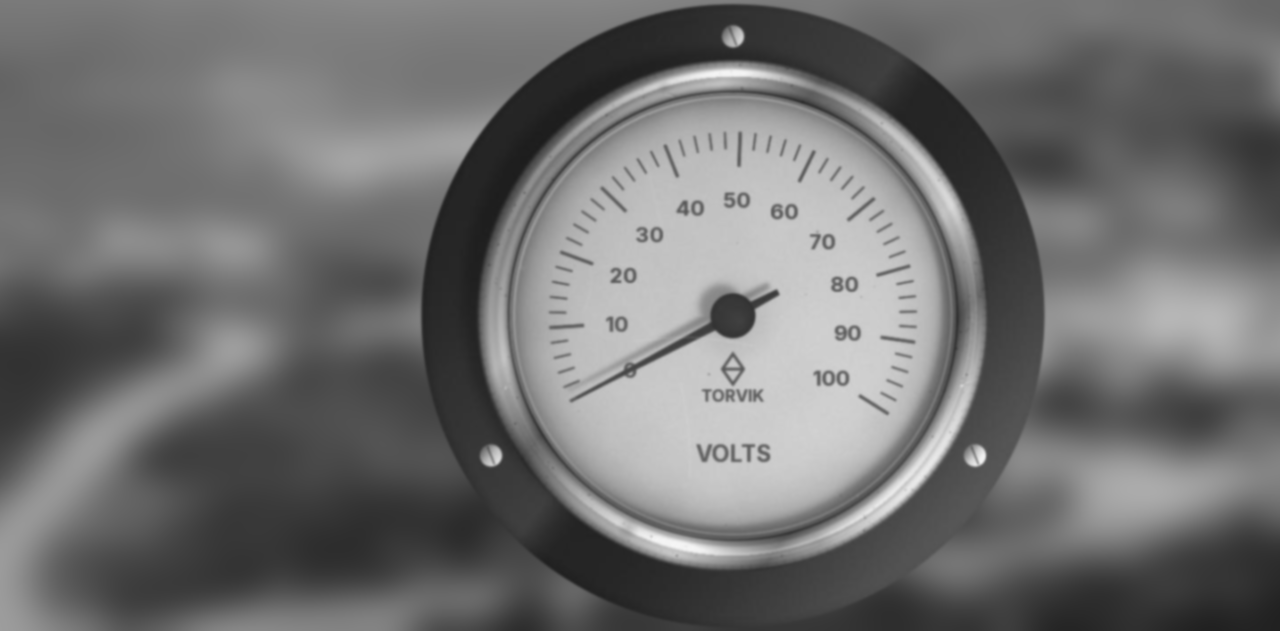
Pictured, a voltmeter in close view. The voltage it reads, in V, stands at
0 V
